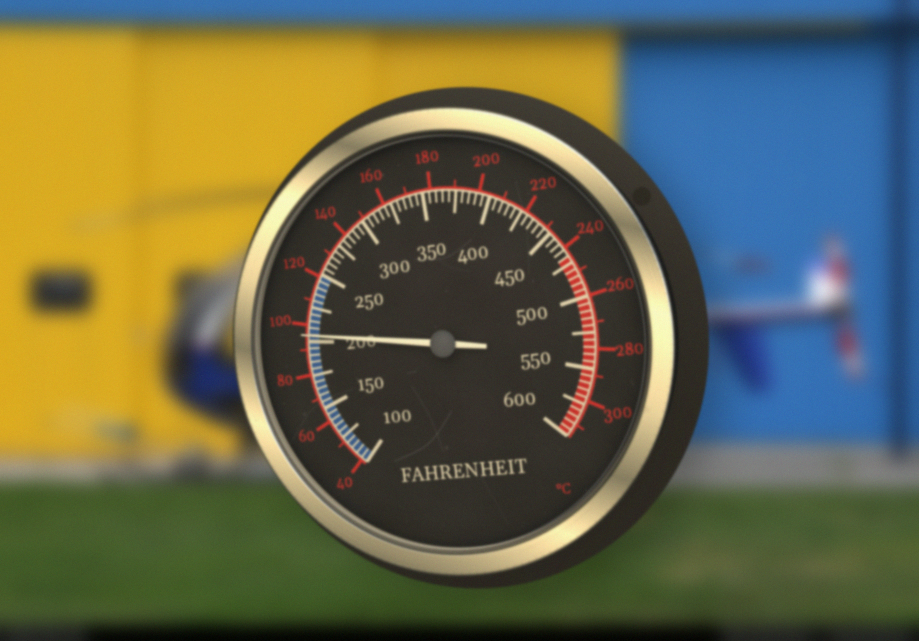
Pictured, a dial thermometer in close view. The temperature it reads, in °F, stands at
205 °F
